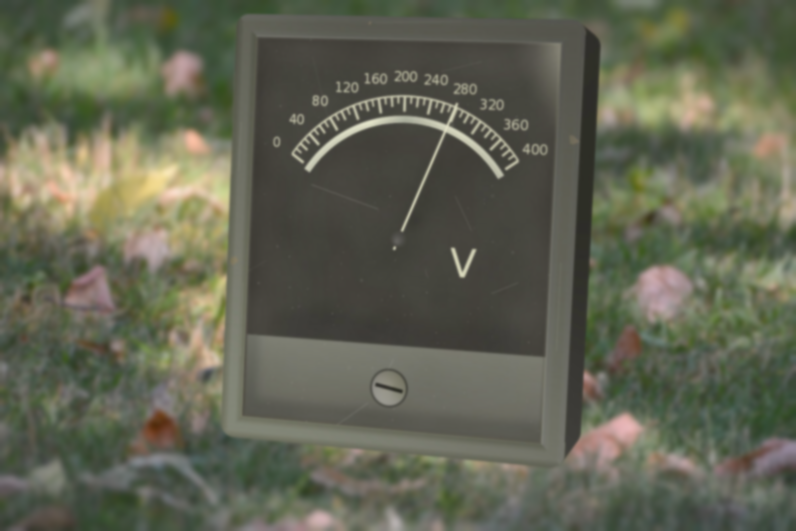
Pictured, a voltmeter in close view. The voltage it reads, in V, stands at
280 V
